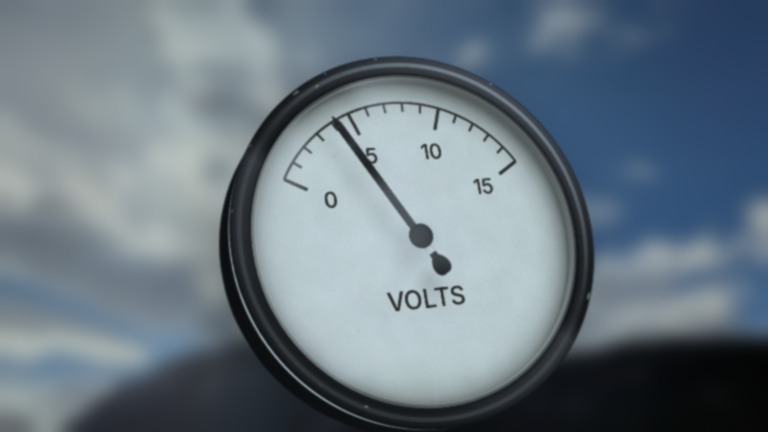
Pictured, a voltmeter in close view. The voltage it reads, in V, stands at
4 V
